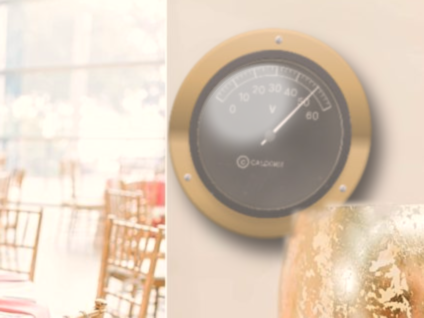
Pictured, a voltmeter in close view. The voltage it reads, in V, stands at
50 V
